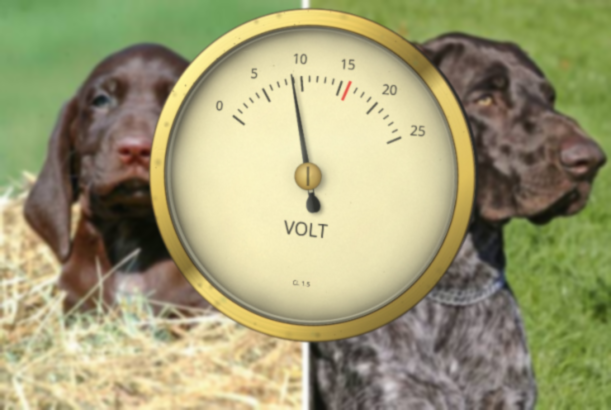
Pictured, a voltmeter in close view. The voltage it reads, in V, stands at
9 V
